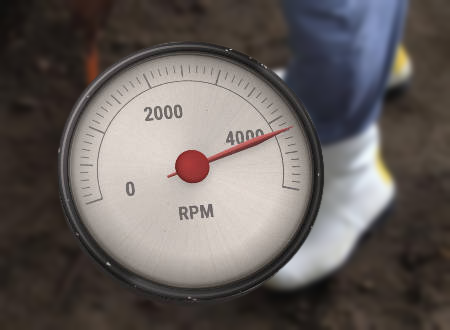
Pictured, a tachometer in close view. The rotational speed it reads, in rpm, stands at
4200 rpm
